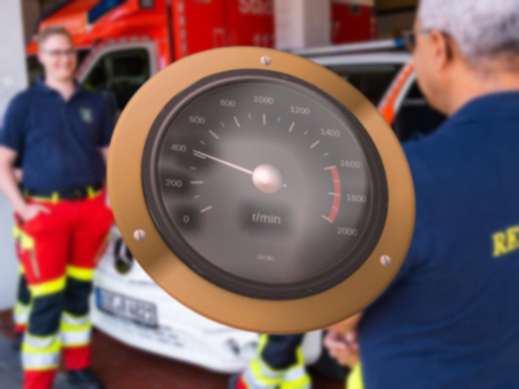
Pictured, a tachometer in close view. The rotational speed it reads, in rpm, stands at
400 rpm
